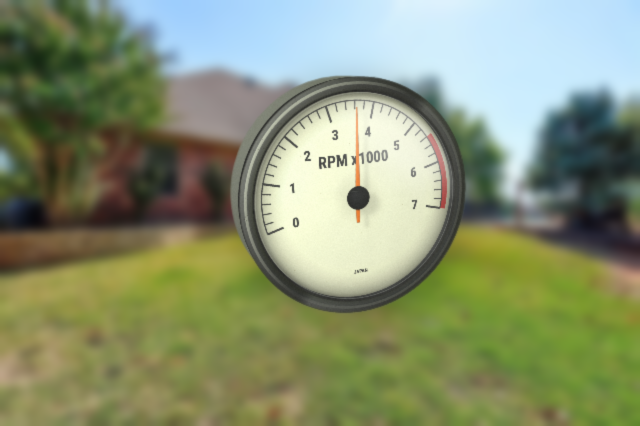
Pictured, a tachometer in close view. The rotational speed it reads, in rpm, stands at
3600 rpm
